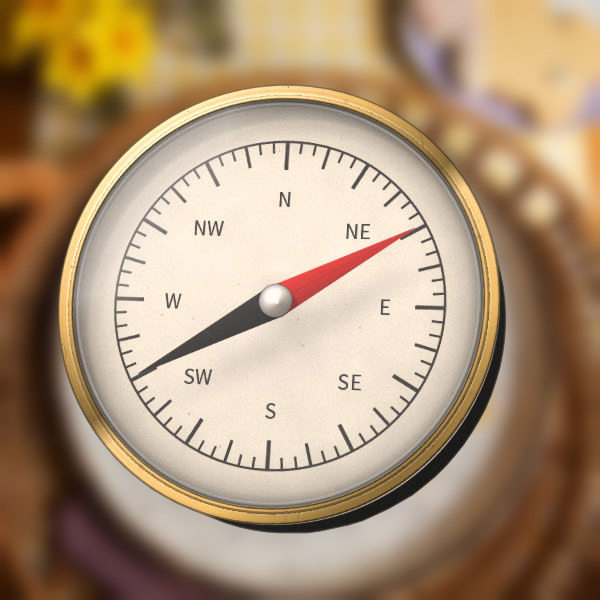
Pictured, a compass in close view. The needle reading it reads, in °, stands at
60 °
